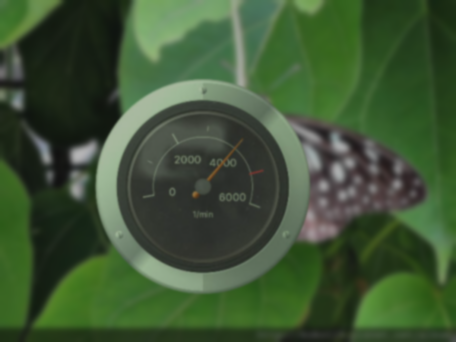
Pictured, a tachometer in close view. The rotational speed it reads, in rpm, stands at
4000 rpm
